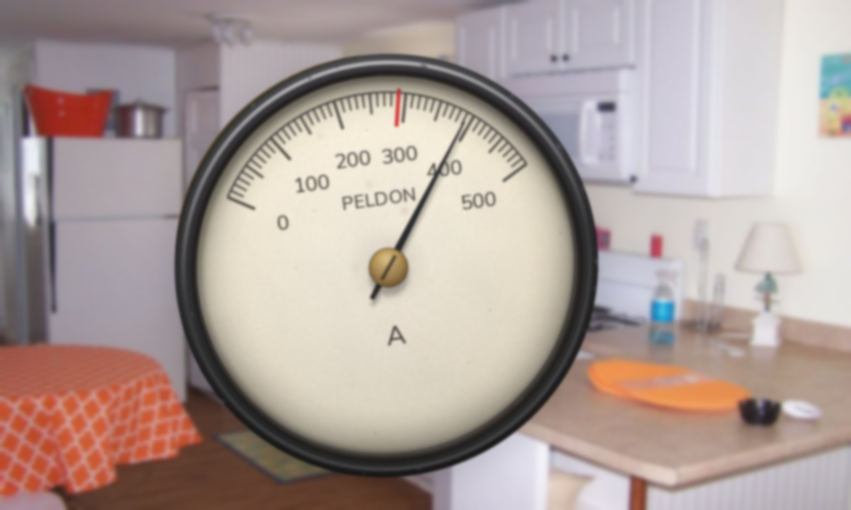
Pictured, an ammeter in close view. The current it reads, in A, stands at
390 A
